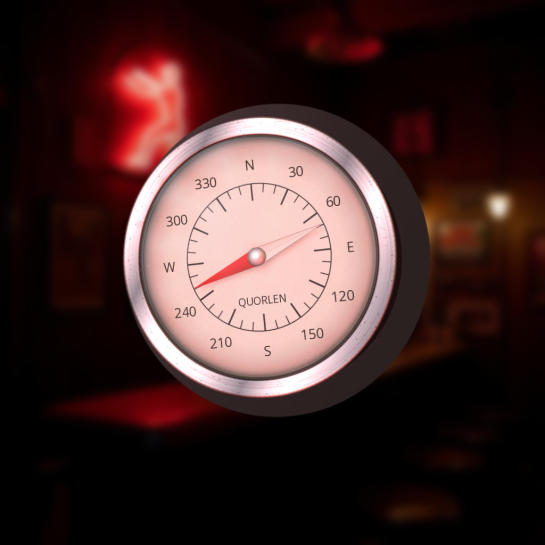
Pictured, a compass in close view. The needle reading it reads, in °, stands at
250 °
